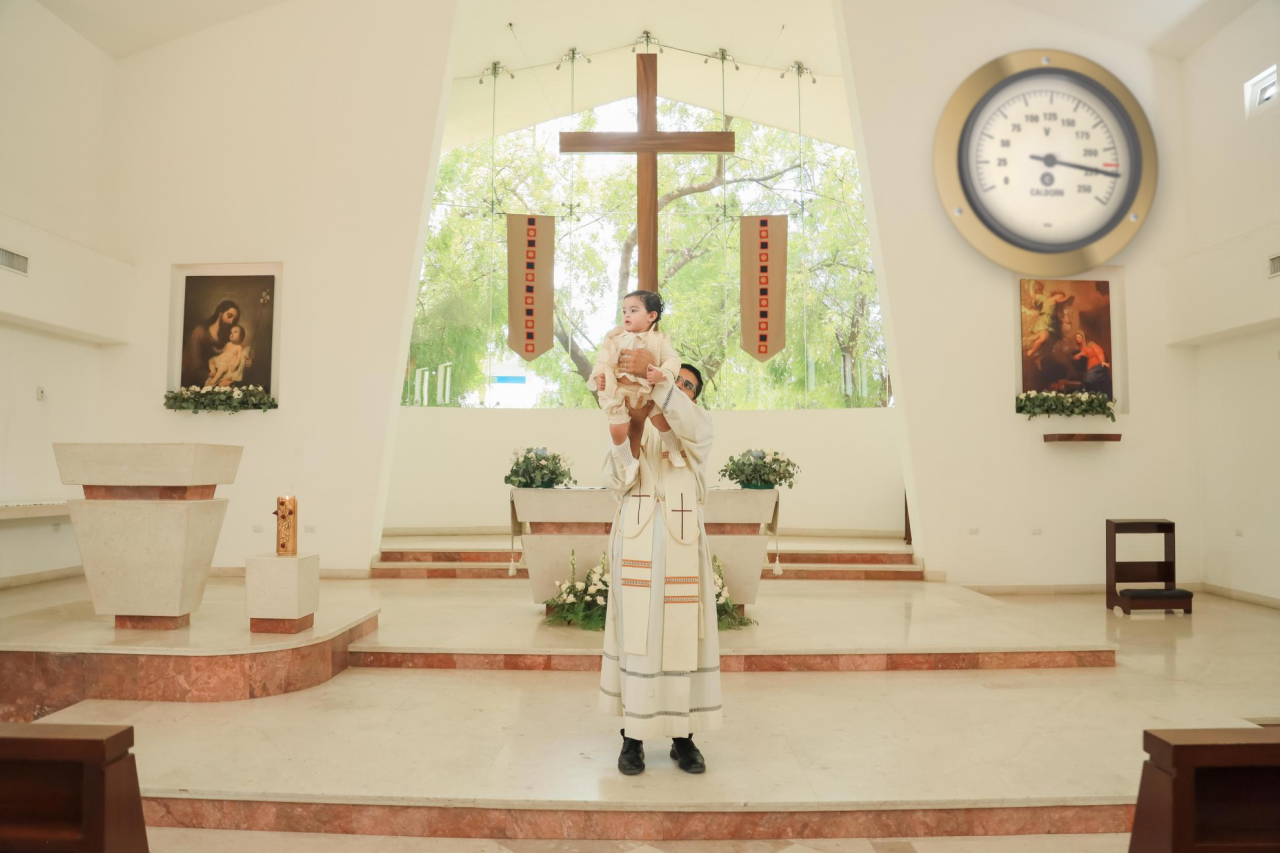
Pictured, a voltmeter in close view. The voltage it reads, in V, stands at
225 V
